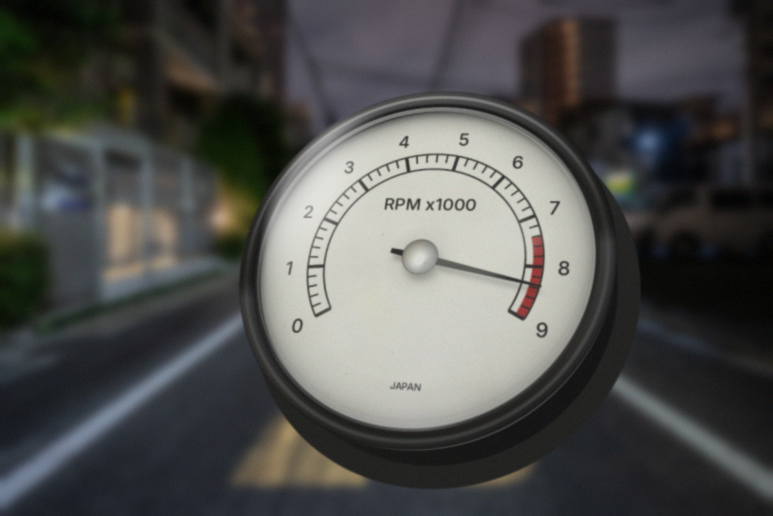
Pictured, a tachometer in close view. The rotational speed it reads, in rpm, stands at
8400 rpm
